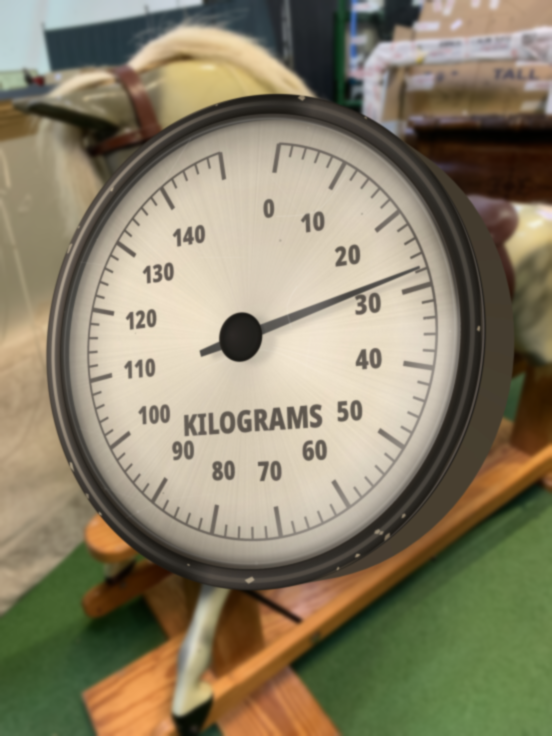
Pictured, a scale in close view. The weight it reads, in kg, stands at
28 kg
